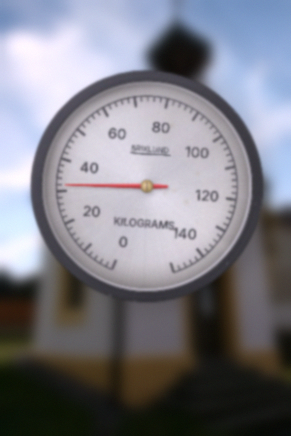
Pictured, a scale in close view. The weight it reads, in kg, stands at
32 kg
